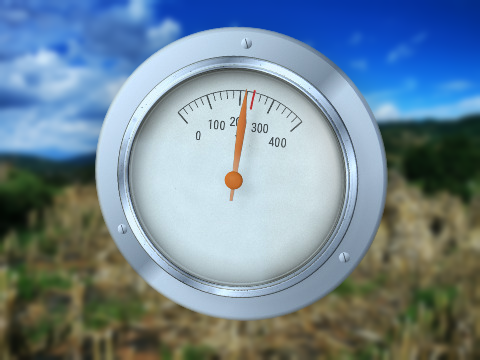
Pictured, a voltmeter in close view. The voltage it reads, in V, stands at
220 V
